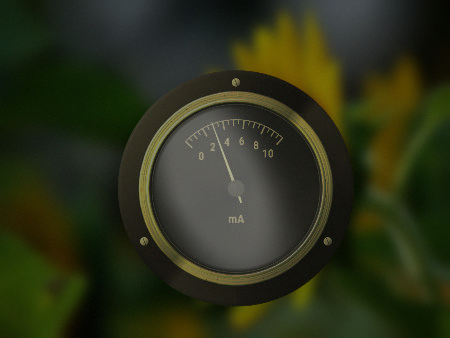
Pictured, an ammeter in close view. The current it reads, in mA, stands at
3 mA
